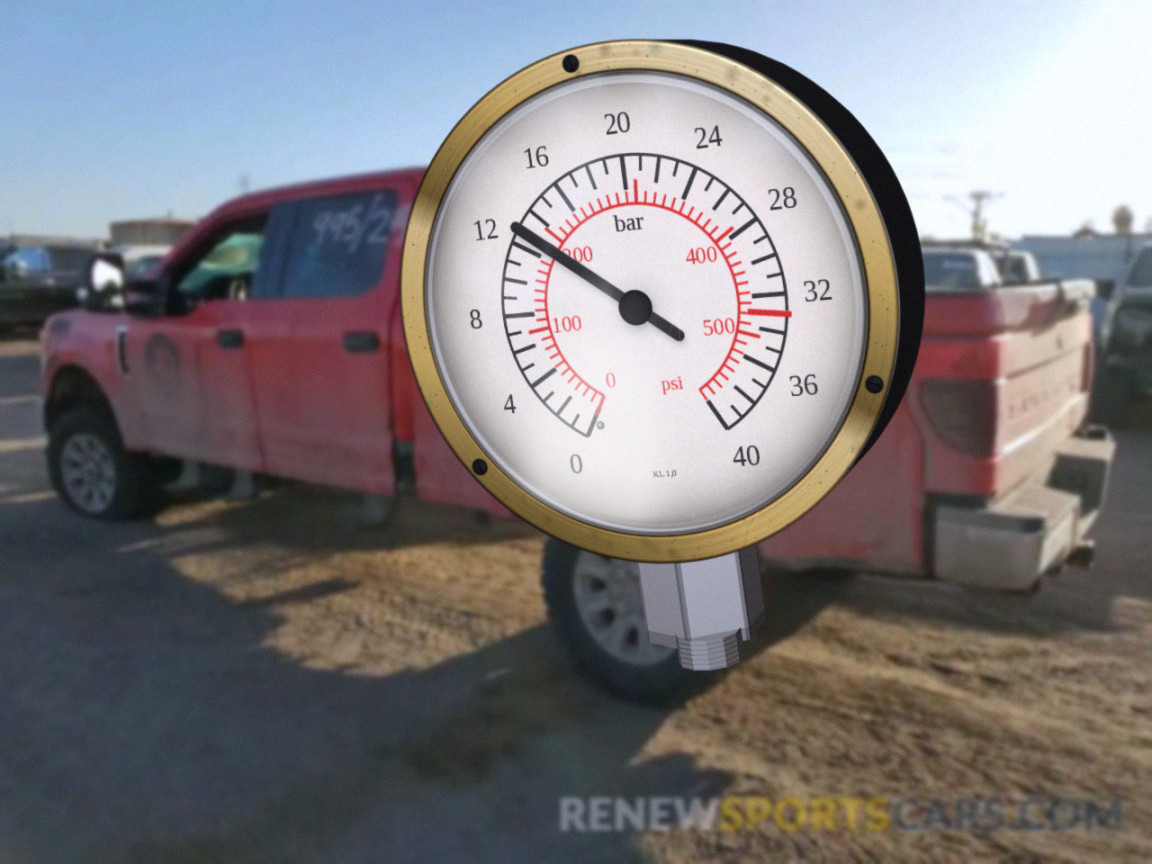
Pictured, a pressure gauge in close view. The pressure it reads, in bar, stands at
13 bar
